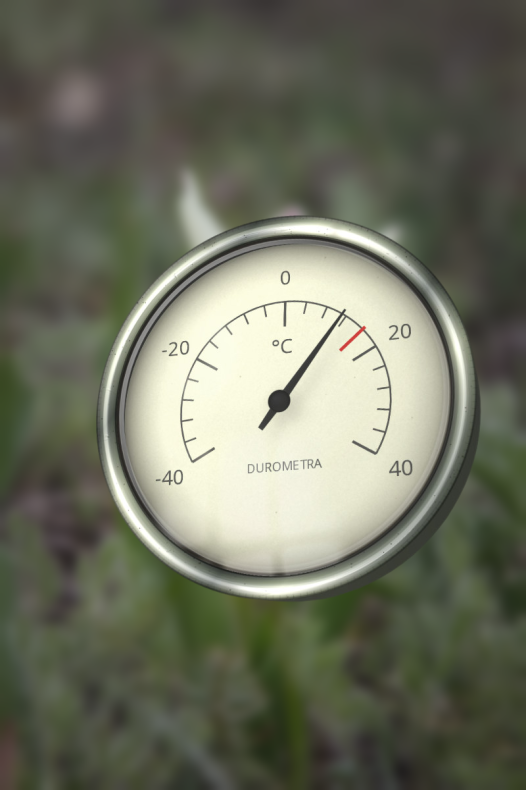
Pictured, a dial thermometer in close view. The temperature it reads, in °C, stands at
12 °C
